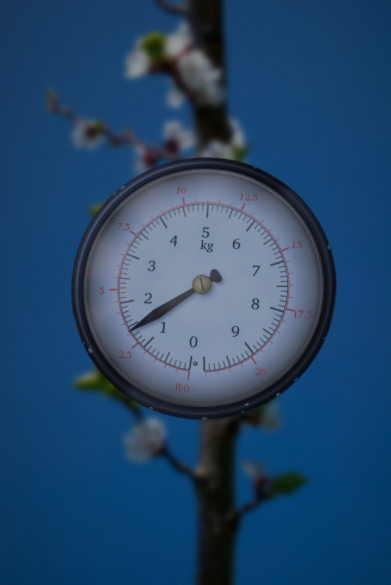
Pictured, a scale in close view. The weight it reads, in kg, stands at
1.4 kg
